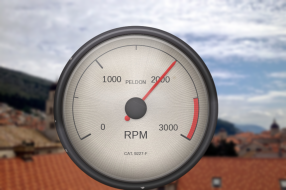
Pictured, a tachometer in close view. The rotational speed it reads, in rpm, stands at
2000 rpm
